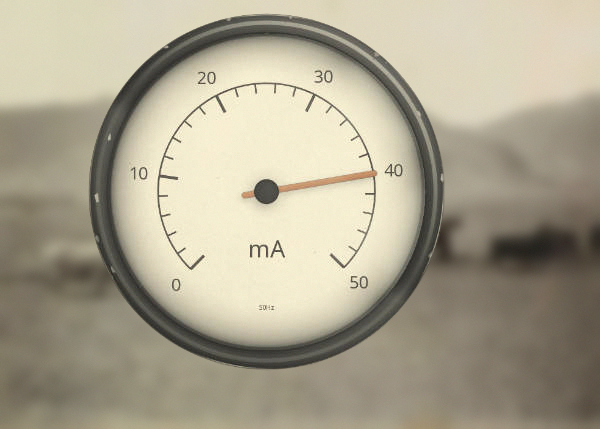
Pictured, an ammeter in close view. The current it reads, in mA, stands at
40 mA
